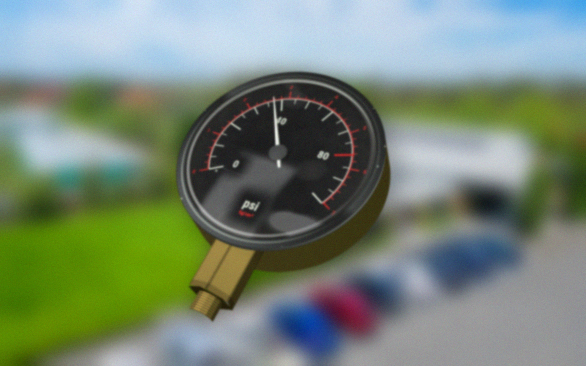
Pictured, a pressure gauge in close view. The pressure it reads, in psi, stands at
37.5 psi
